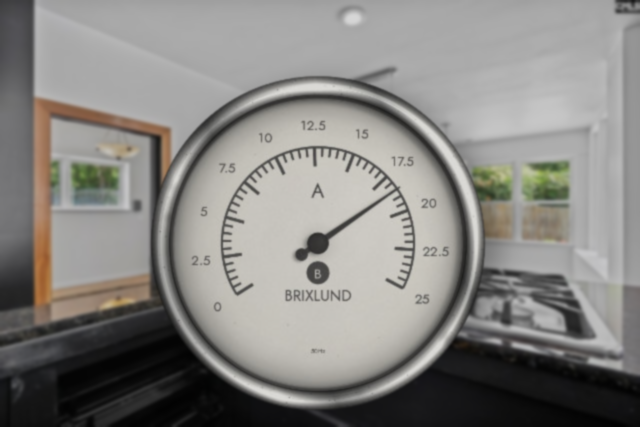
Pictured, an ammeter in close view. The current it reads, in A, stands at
18.5 A
